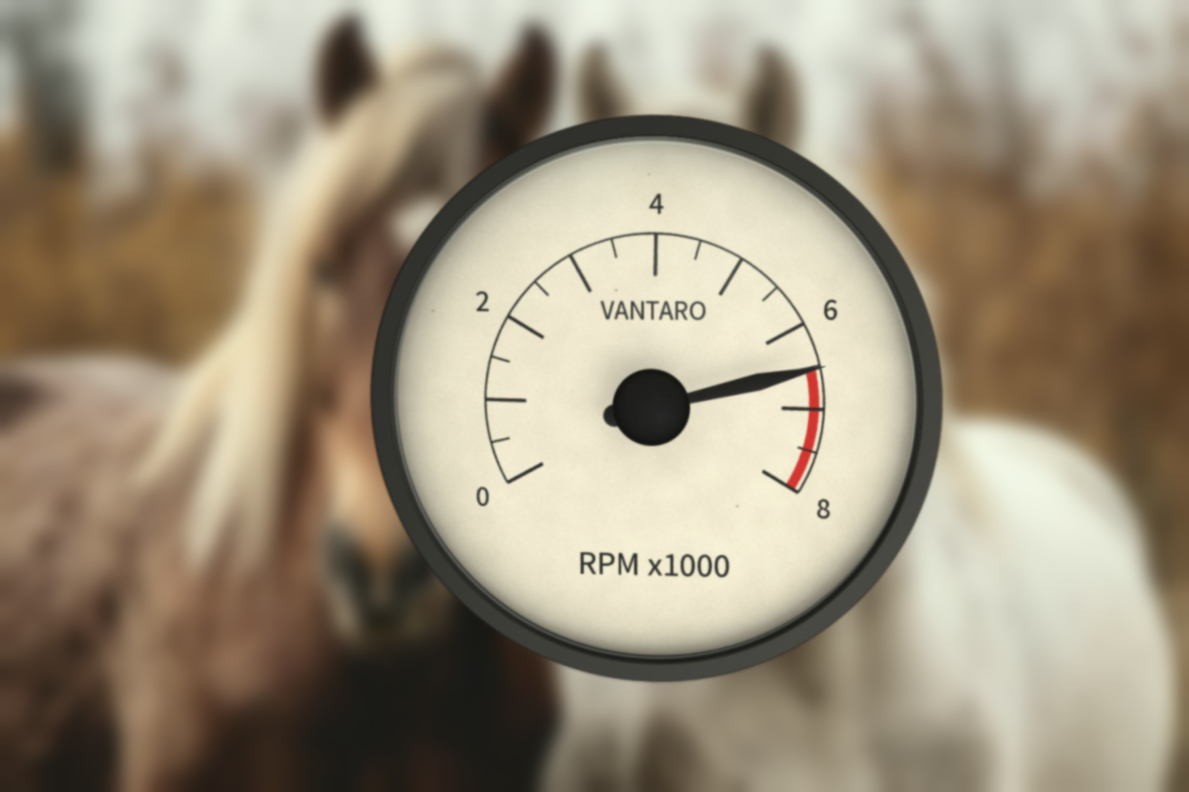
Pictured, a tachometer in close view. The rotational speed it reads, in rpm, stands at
6500 rpm
